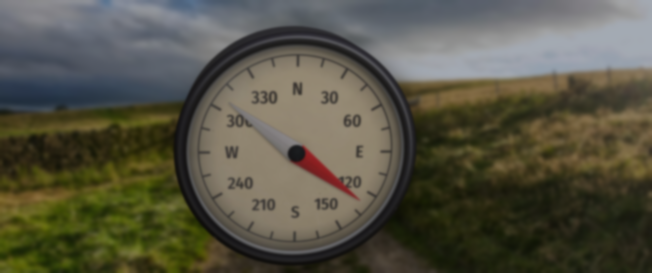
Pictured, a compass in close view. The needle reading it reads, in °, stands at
127.5 °
